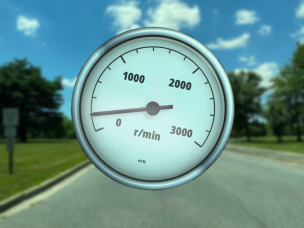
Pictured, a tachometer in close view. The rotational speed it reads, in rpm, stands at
200 rpm
